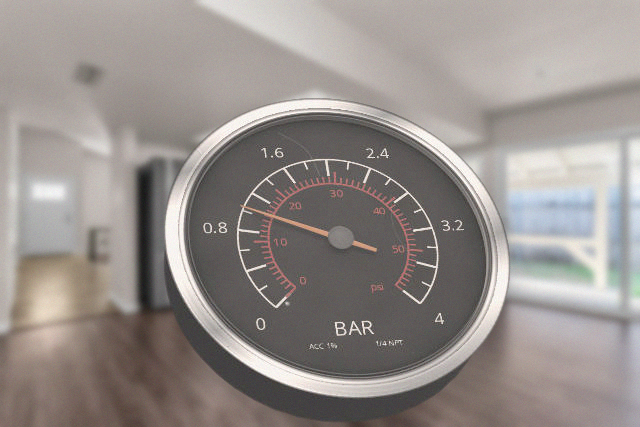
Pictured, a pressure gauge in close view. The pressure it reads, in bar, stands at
1 bar
